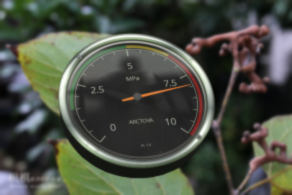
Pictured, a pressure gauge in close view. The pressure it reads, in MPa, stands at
8 MPa
